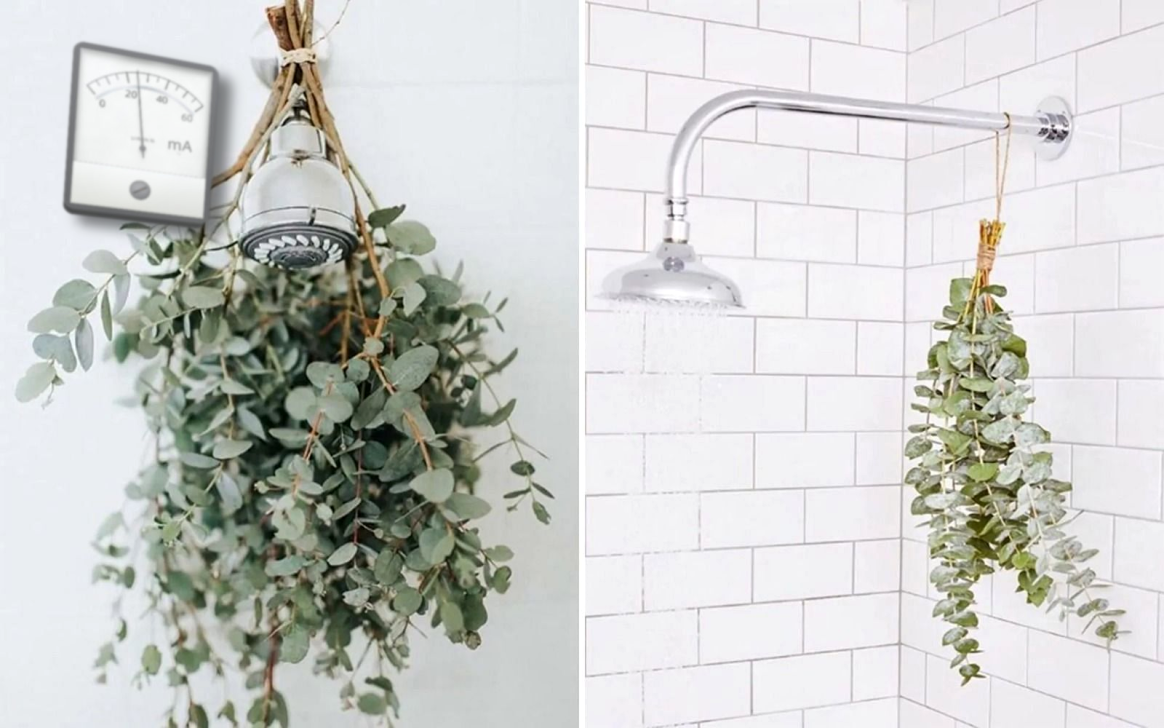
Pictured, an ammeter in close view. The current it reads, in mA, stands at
25 mA
